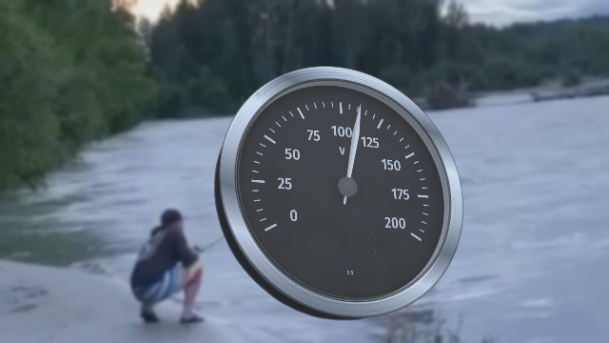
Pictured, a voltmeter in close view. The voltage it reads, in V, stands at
110 V
